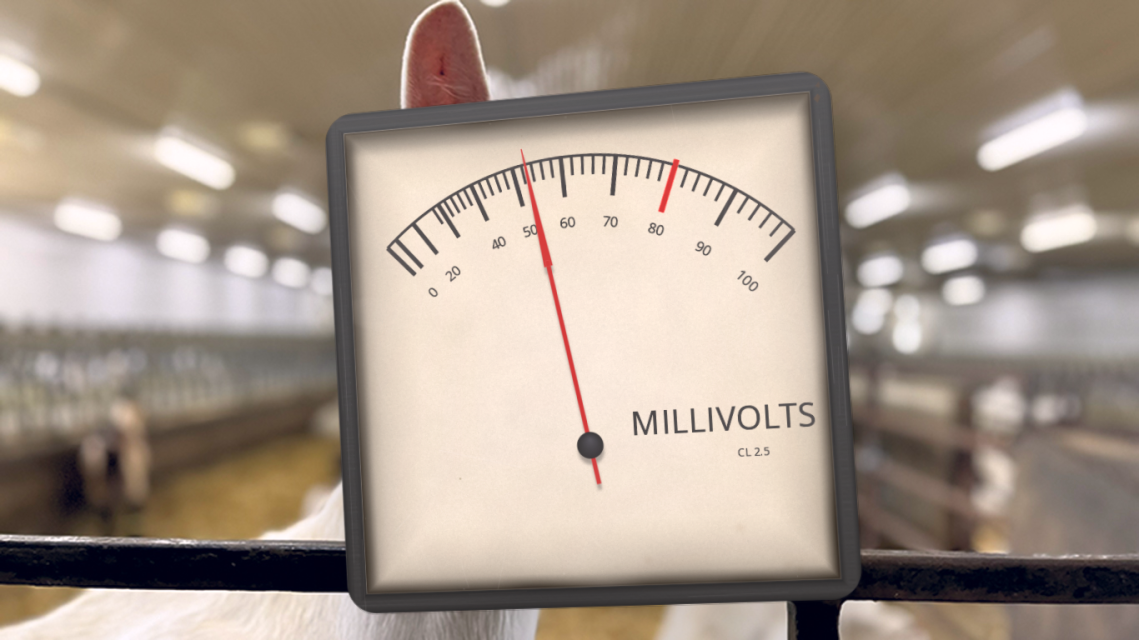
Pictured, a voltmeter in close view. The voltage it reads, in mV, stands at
53 mV
